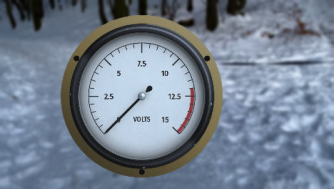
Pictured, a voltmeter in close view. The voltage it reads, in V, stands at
0 V
